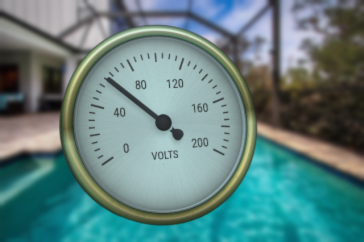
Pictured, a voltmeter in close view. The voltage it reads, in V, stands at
60 V
